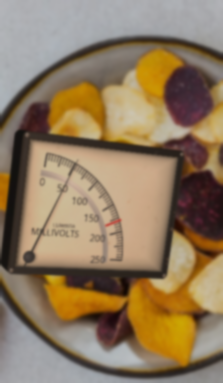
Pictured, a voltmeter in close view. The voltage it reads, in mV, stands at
50 mV
